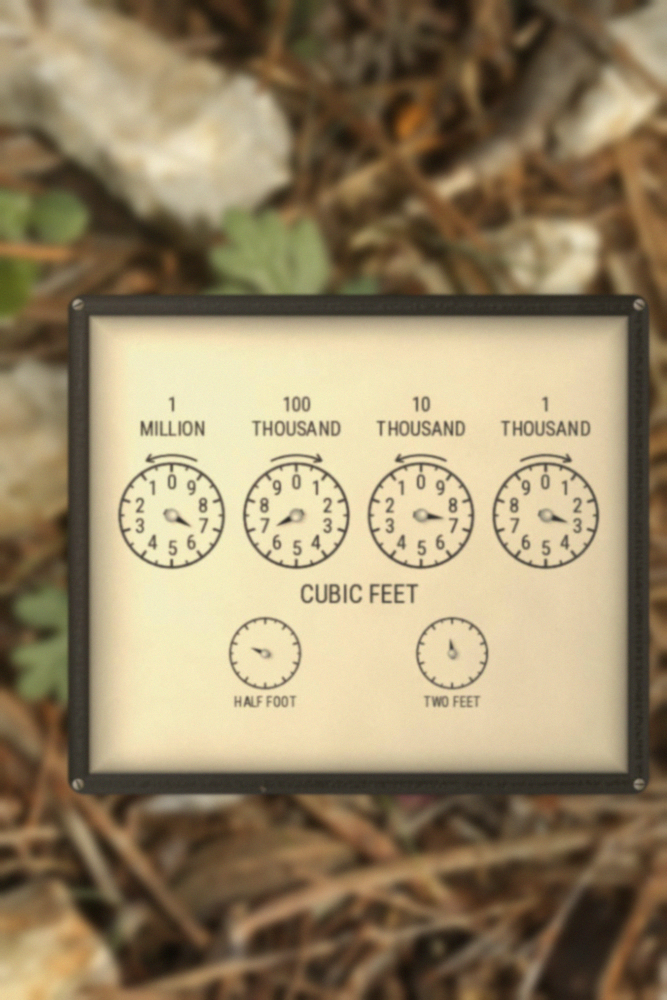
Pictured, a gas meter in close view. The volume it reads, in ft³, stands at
667300 ft³
